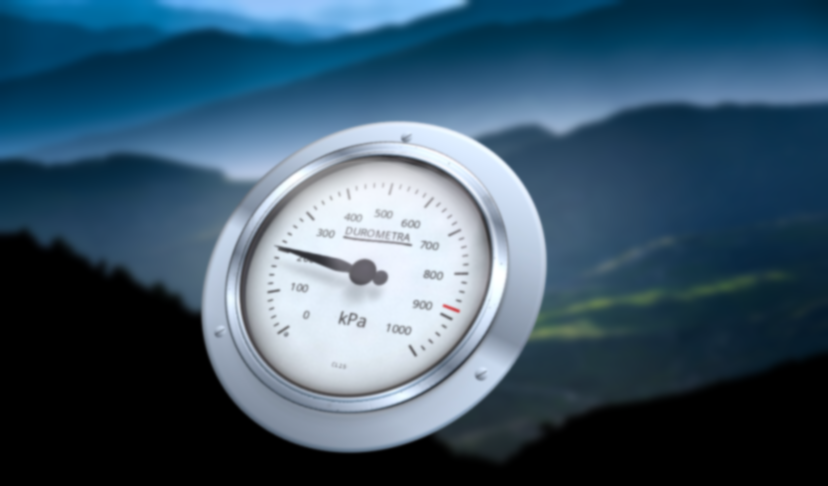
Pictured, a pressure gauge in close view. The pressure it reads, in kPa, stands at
200 kPa
